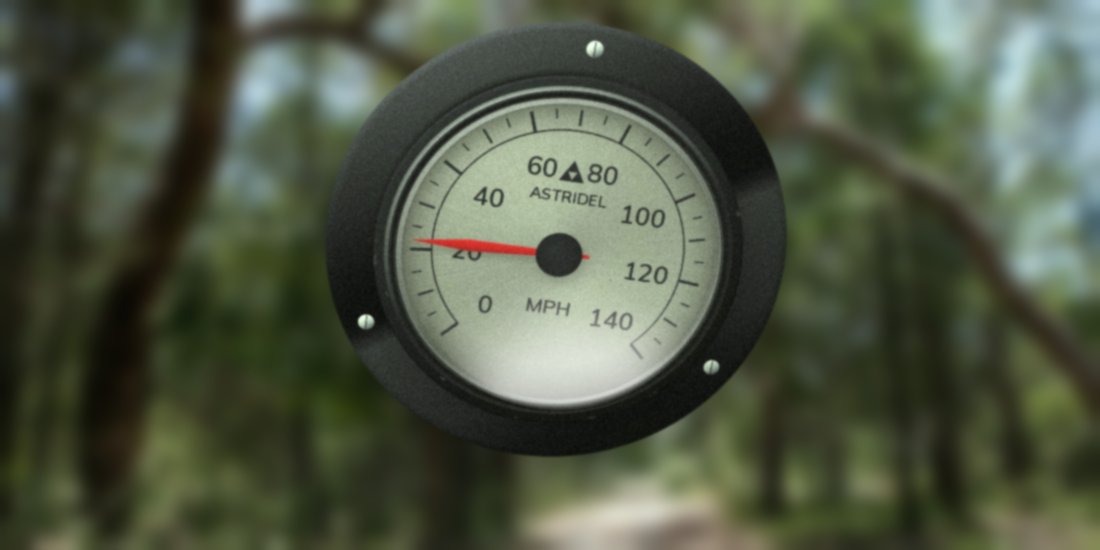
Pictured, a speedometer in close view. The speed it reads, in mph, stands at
22.5 mph
